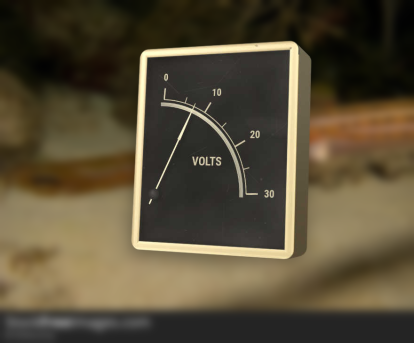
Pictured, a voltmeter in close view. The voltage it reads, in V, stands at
7.5 V
